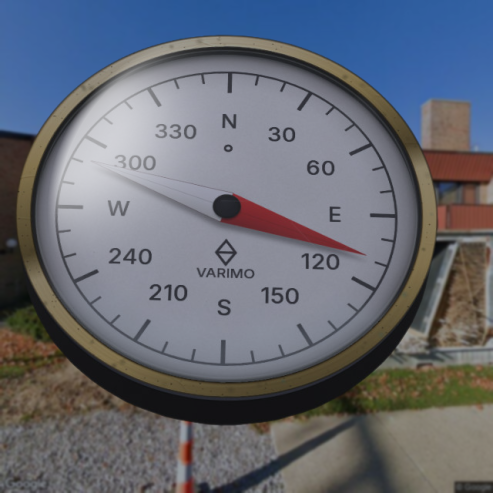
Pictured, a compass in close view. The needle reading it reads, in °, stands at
110 °
